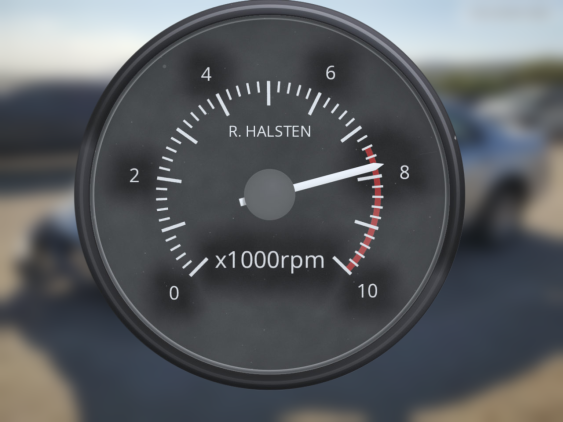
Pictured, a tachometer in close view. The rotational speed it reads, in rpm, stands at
7800 rpm
